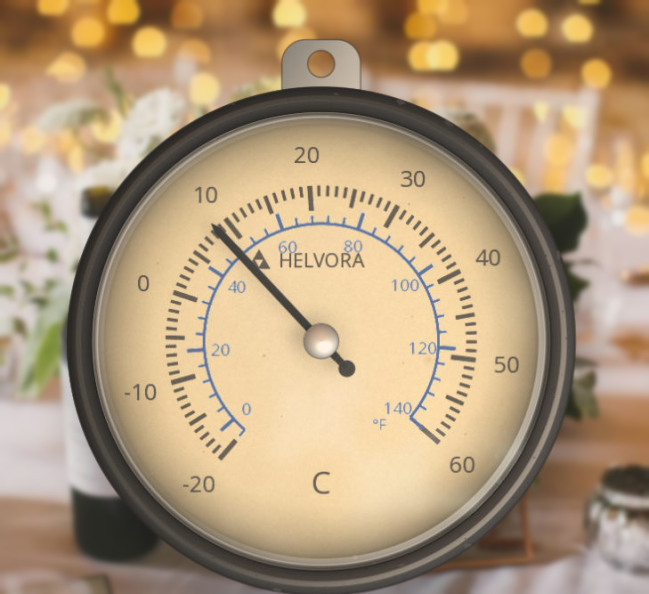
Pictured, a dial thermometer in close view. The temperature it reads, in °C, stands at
8.5 °C
